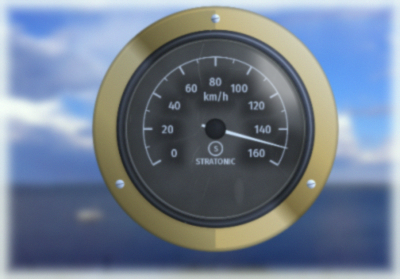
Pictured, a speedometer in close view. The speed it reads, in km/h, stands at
150 km/h
